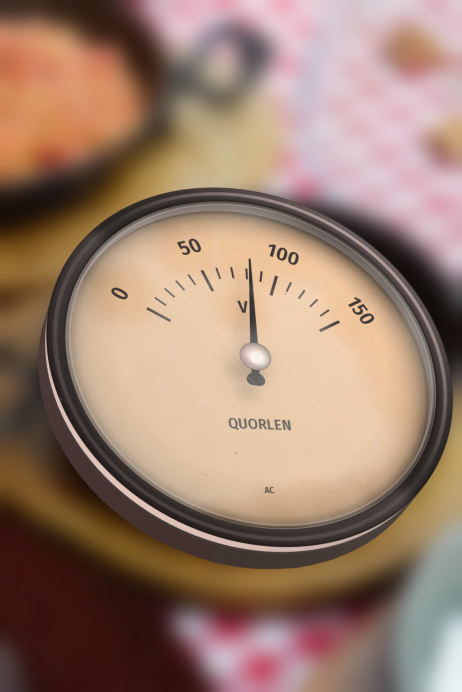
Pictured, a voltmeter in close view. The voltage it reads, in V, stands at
80 V
